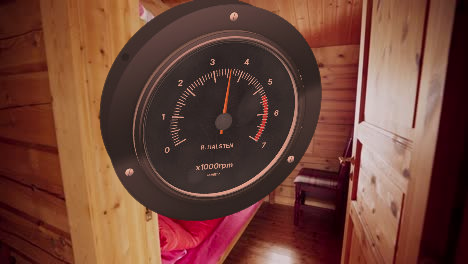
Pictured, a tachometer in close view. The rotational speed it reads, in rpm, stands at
3500 rpm
